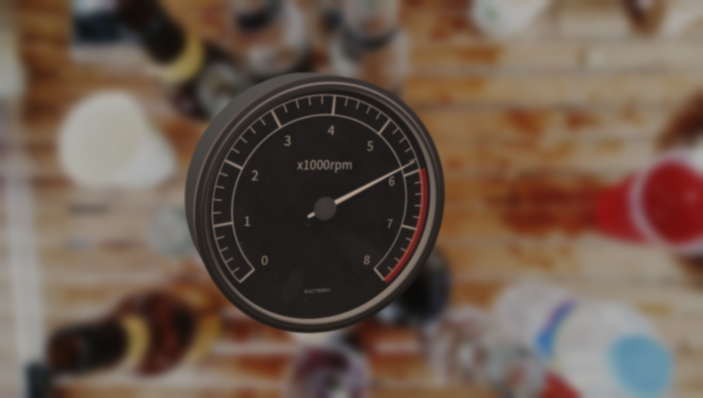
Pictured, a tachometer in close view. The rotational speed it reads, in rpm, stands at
5800 rpm
